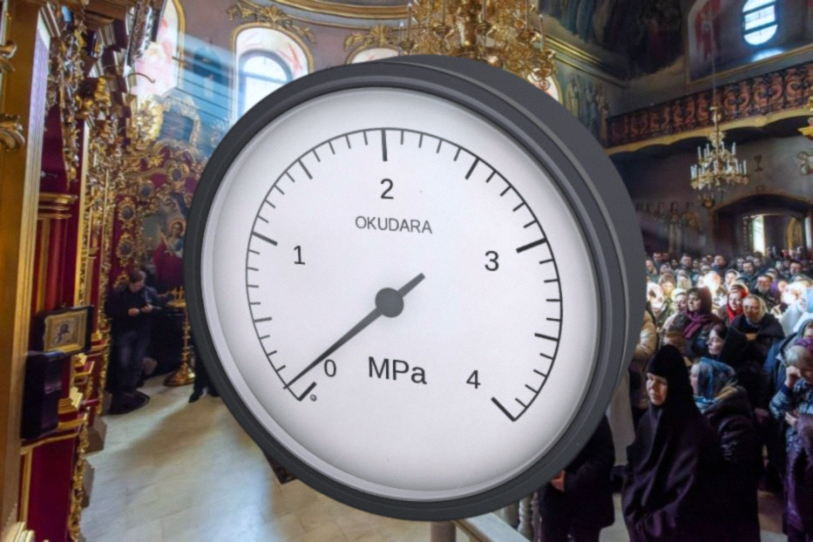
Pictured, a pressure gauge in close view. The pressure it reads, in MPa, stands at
0.1 MPa
